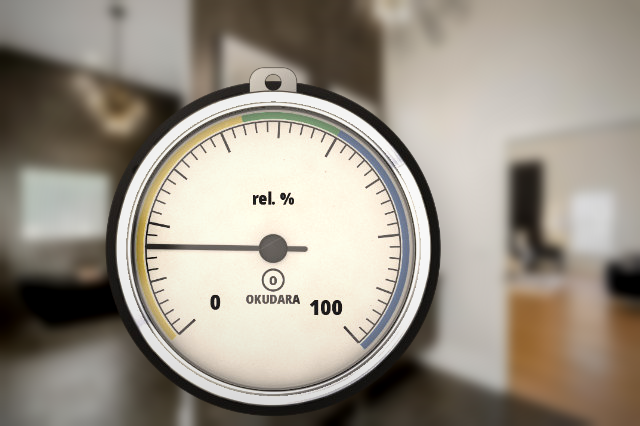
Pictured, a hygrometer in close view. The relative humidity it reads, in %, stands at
16 %
